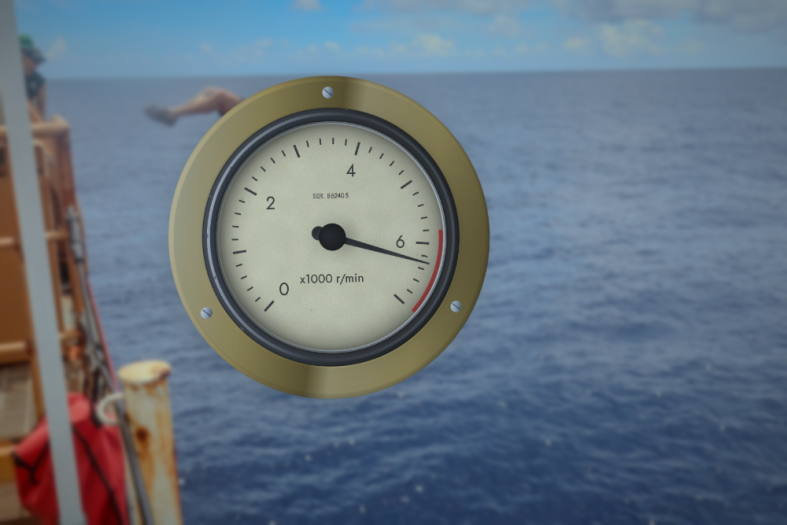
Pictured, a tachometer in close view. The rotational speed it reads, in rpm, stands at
6300 rpm
